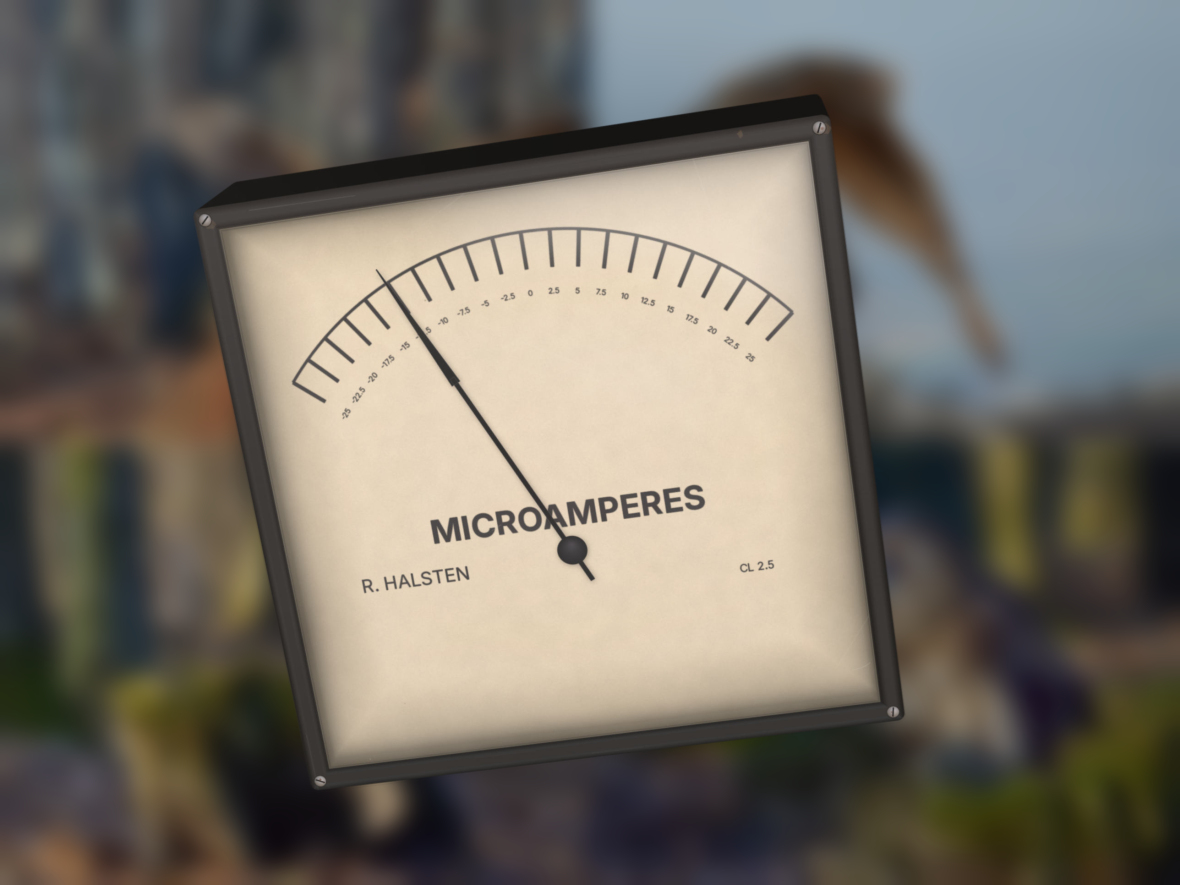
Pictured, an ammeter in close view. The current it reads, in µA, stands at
-12.5 µA
